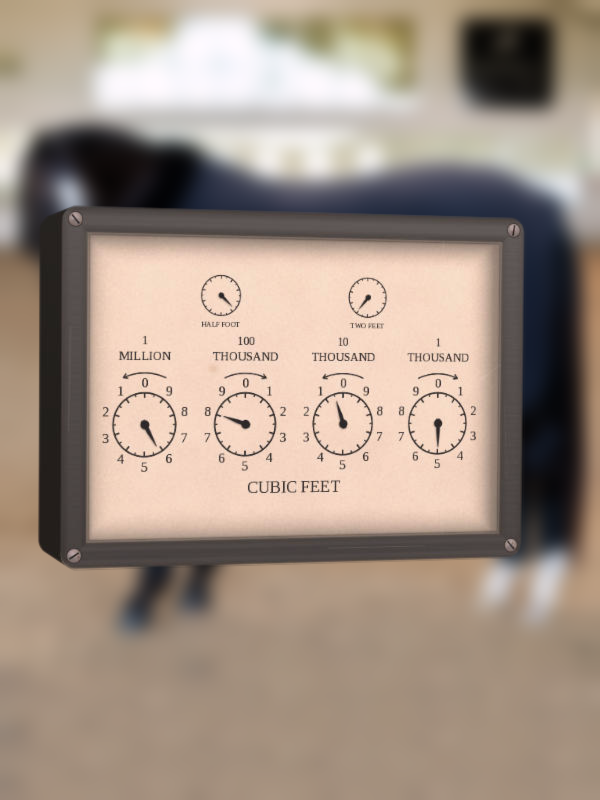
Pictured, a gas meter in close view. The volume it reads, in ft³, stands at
580500 ft³
